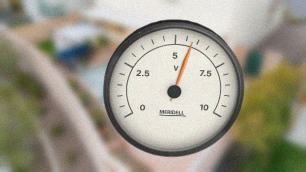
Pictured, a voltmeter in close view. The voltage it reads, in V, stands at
5.75 V
